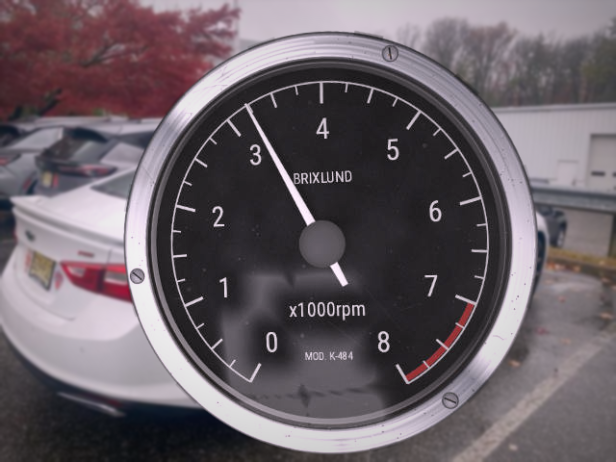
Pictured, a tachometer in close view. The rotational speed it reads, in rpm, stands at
3250 rpm
